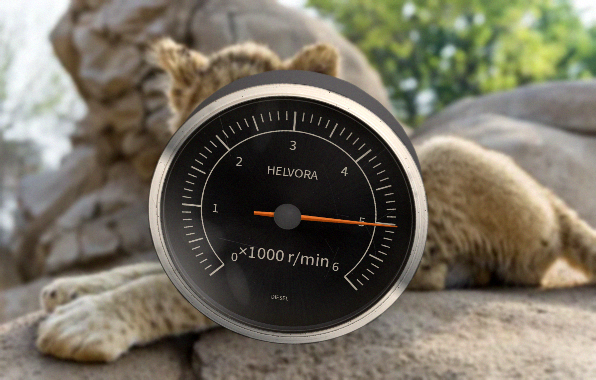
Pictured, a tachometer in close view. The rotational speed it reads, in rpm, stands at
5000 rpm
